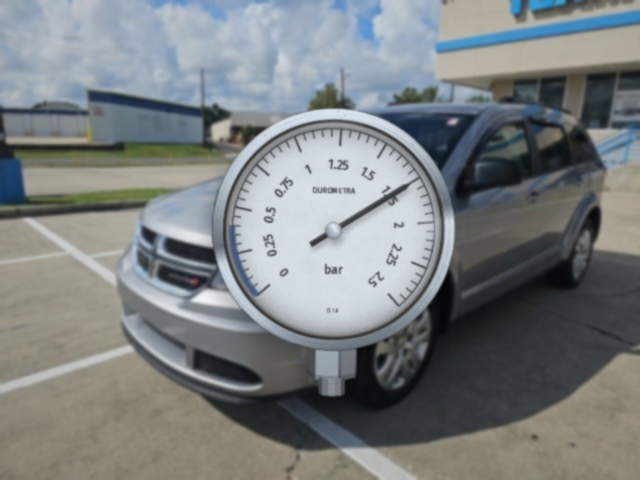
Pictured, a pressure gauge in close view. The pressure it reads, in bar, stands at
1.75 bar
